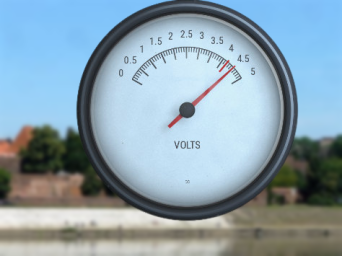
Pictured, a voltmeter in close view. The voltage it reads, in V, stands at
4.5 V
